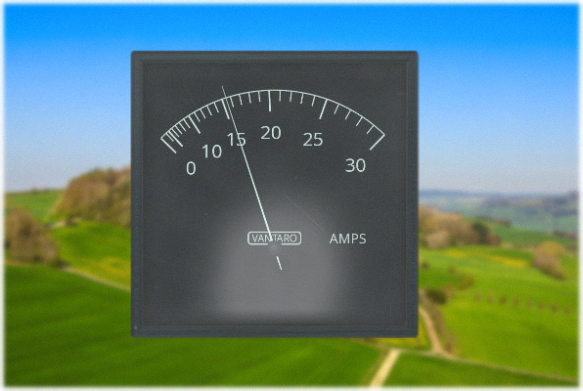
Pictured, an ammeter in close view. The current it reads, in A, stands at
15.5 A
